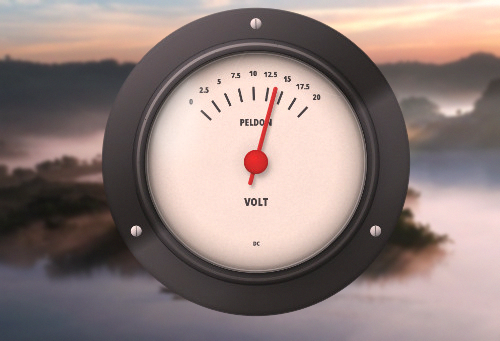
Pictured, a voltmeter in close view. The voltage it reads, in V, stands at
13.75 V
